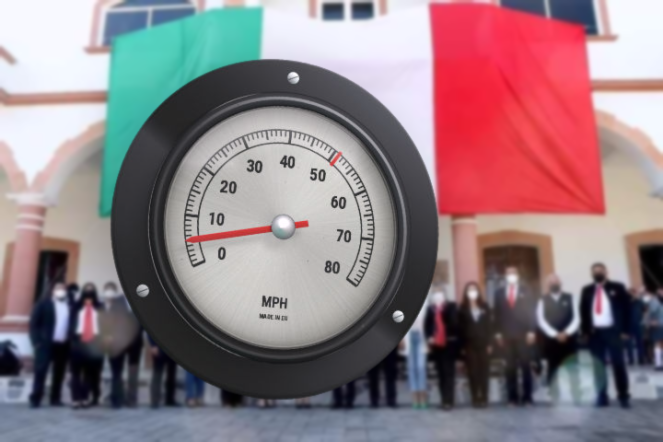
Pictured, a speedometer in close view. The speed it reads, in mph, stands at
5 mph
